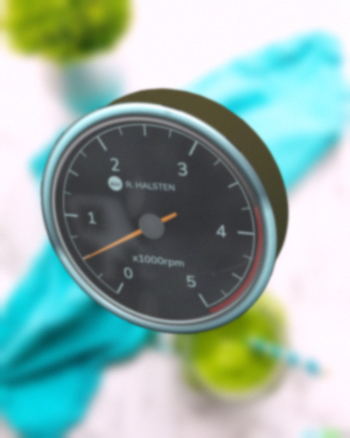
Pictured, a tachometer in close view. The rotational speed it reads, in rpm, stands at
500 rpm
